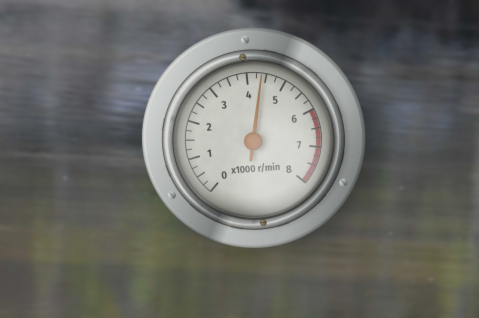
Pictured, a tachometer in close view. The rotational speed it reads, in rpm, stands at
4375 rpm
